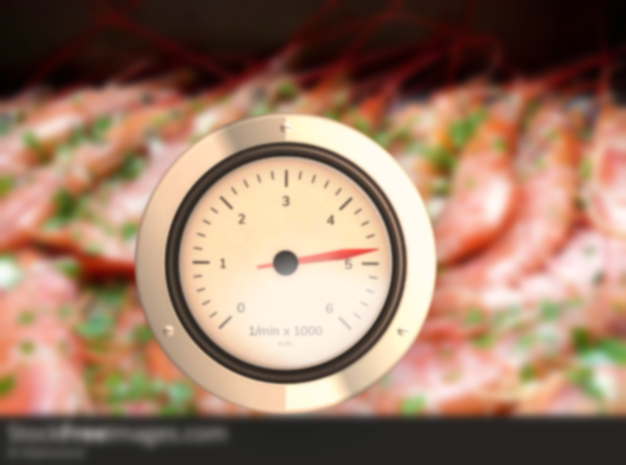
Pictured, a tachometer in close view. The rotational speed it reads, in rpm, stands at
4800 rpm
